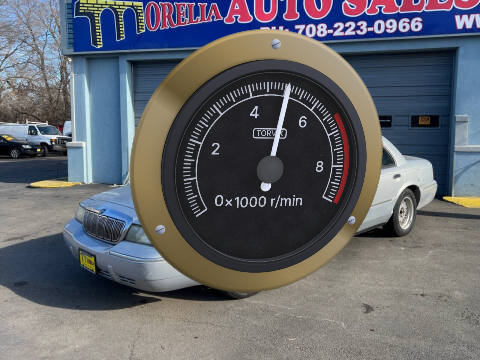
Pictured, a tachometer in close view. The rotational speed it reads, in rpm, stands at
5000 rpm
